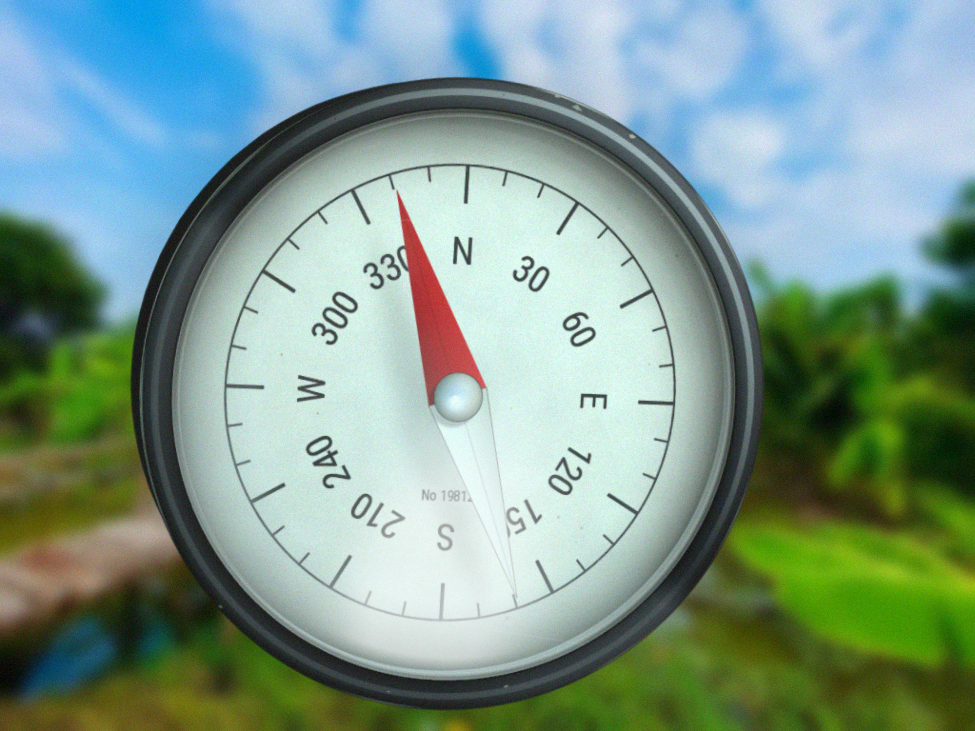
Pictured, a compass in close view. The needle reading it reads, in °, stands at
340 °
